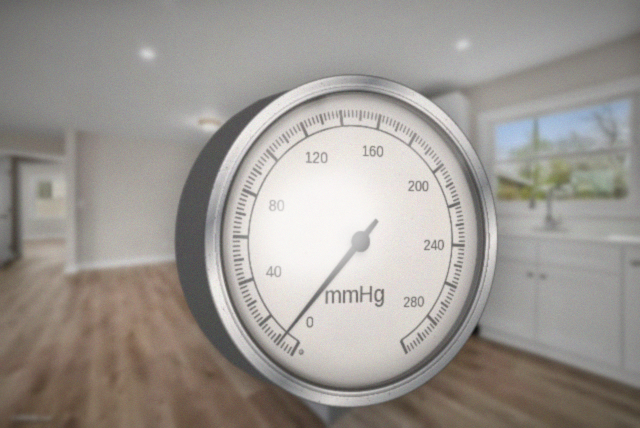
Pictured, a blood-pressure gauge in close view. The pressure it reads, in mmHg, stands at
10 mmHg
